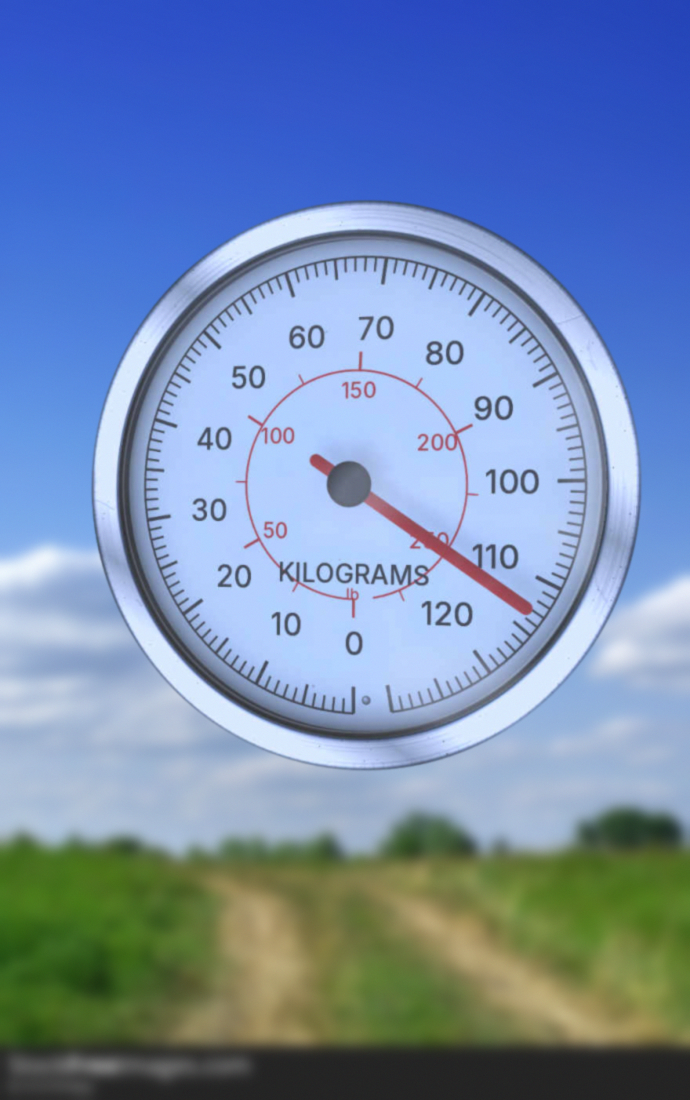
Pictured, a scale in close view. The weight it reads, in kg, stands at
113 kg
